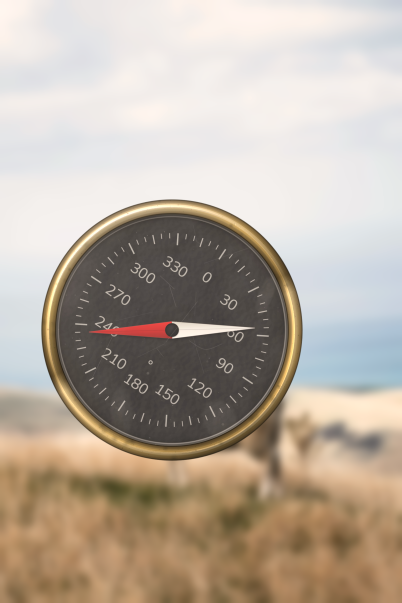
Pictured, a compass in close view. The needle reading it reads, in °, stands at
235 °
